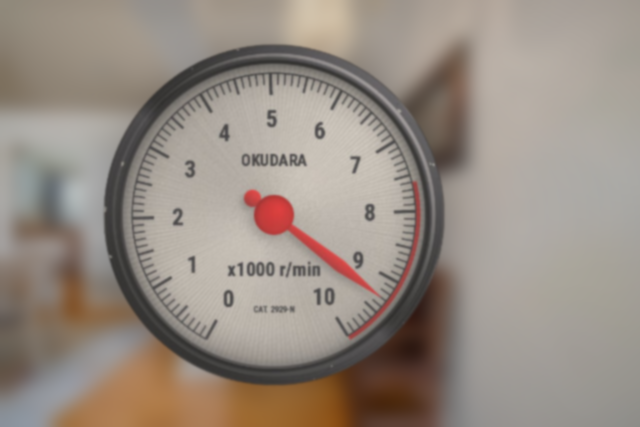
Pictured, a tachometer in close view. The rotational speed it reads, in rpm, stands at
9300 rpm
